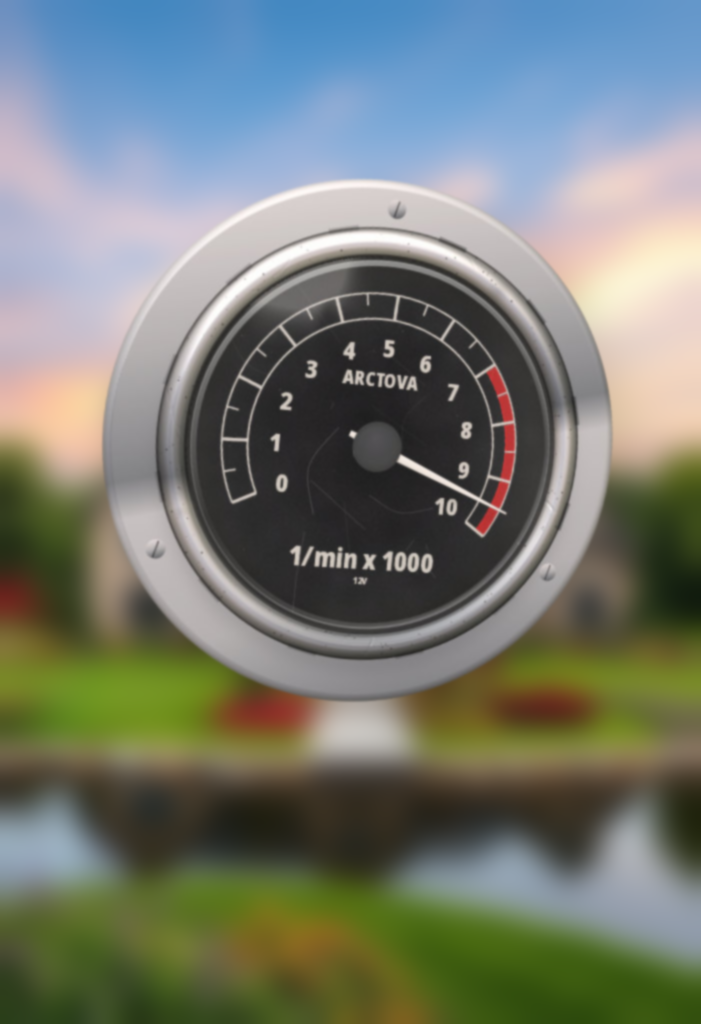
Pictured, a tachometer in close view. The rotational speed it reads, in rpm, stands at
9500 rpm
